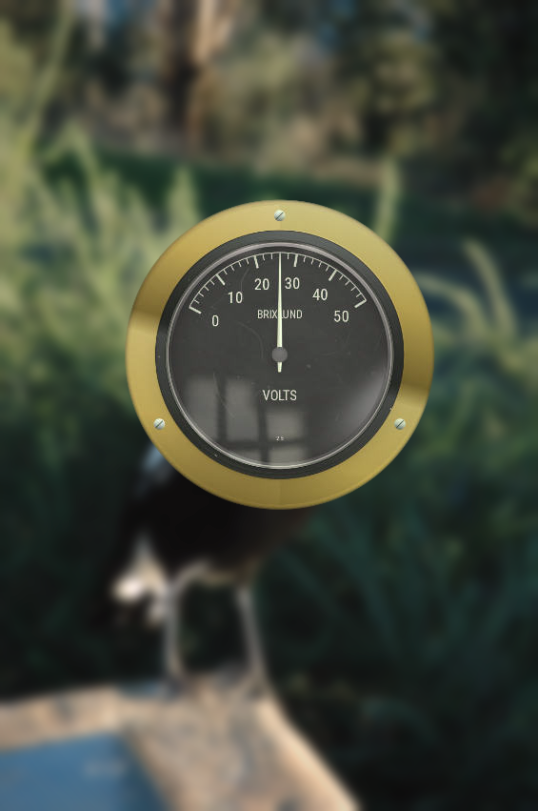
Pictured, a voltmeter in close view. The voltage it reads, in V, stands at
26 V
